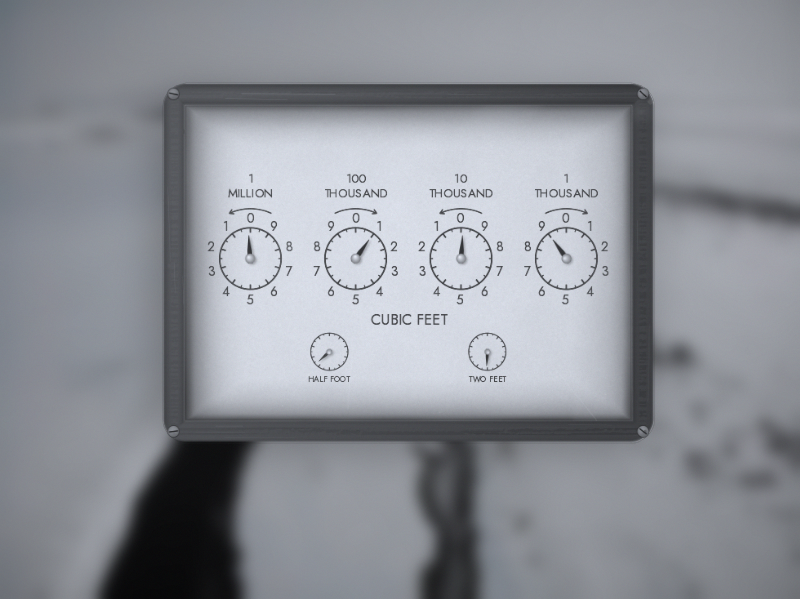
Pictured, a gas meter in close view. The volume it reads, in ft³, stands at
9900 ft³
